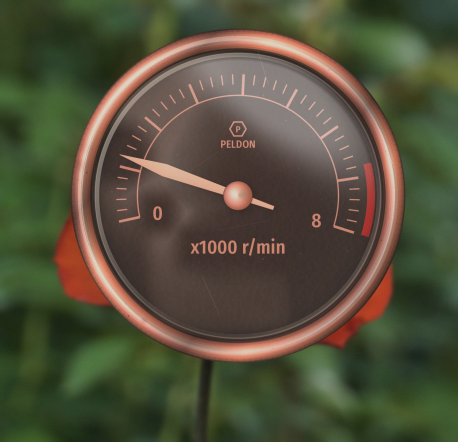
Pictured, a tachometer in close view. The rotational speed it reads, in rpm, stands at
1200 rpm
